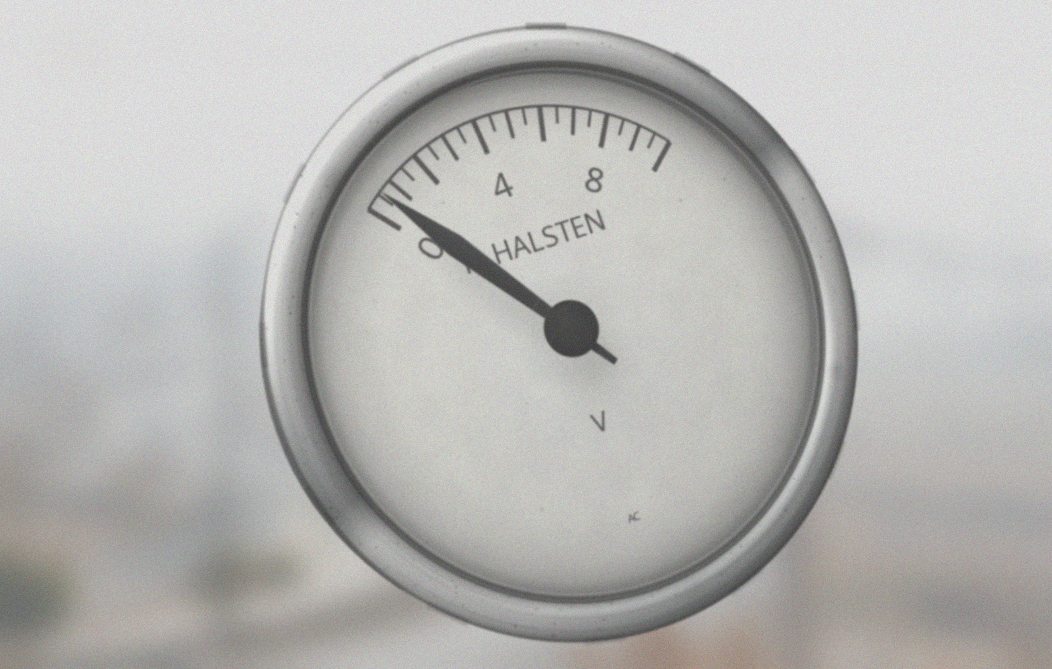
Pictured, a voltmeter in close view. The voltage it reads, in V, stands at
0.5 V
